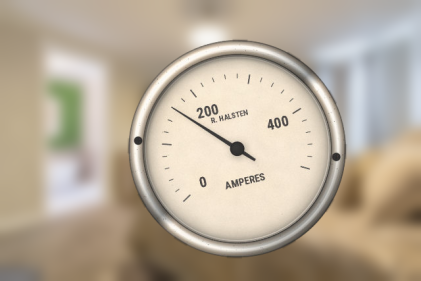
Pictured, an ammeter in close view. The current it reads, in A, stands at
160 A
